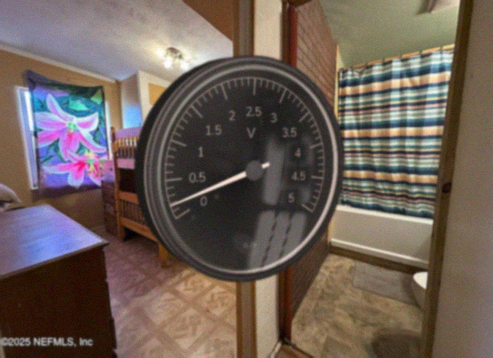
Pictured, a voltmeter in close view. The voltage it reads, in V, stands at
0.2 V
